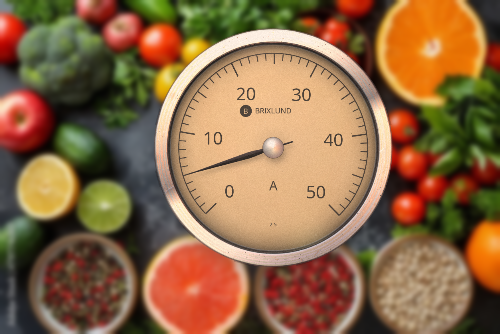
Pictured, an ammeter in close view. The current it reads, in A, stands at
5 A
